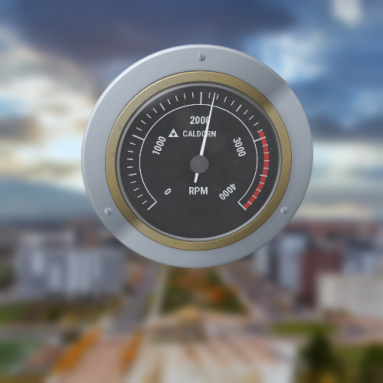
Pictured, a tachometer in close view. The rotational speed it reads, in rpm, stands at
2150 rpm
